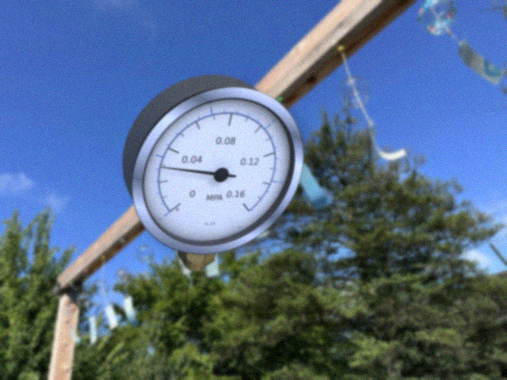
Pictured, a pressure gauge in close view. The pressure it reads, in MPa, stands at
0.03 MPa
